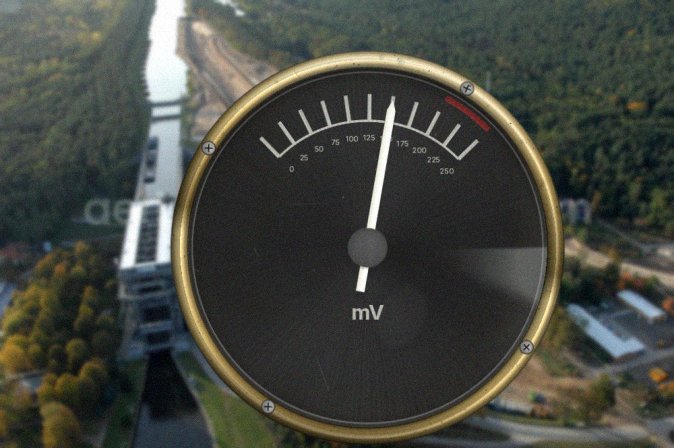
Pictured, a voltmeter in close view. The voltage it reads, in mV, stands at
150 mV
